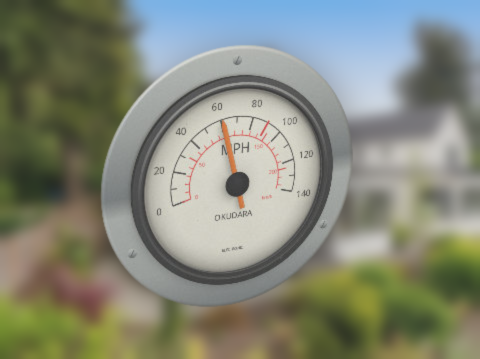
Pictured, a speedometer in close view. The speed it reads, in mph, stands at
60 mph
